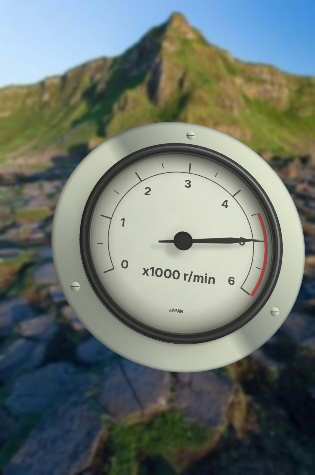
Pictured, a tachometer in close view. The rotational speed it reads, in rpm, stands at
5000 rpm
